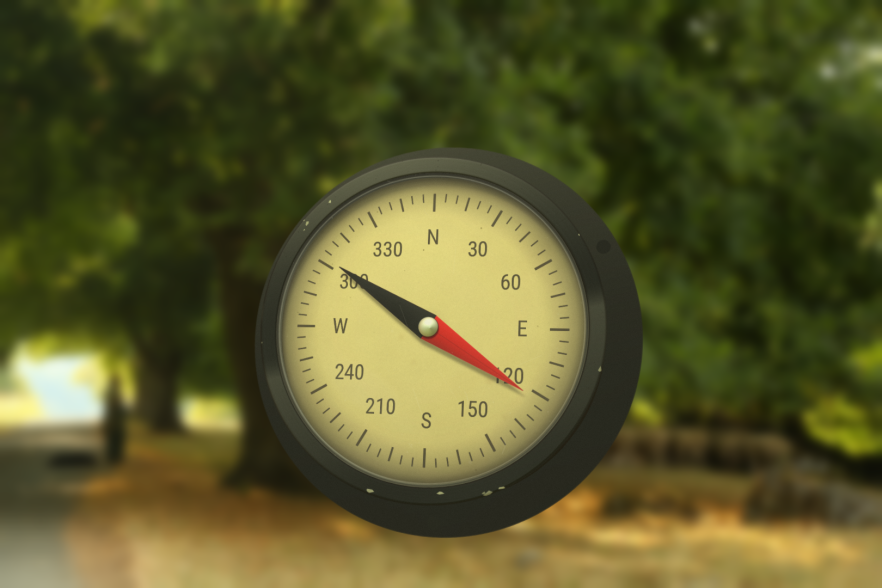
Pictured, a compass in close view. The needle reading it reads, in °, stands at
122.5 °
